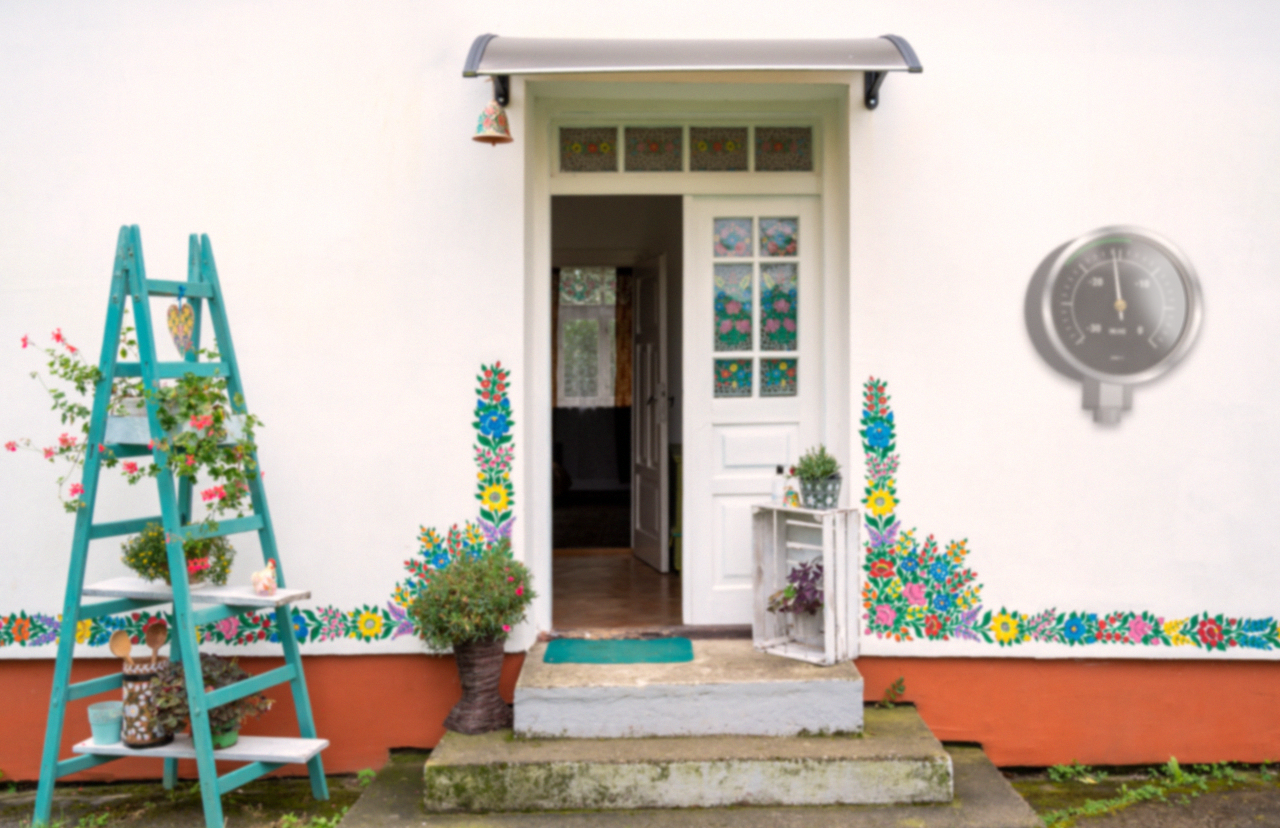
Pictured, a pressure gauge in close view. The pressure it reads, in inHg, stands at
-16 inHg
